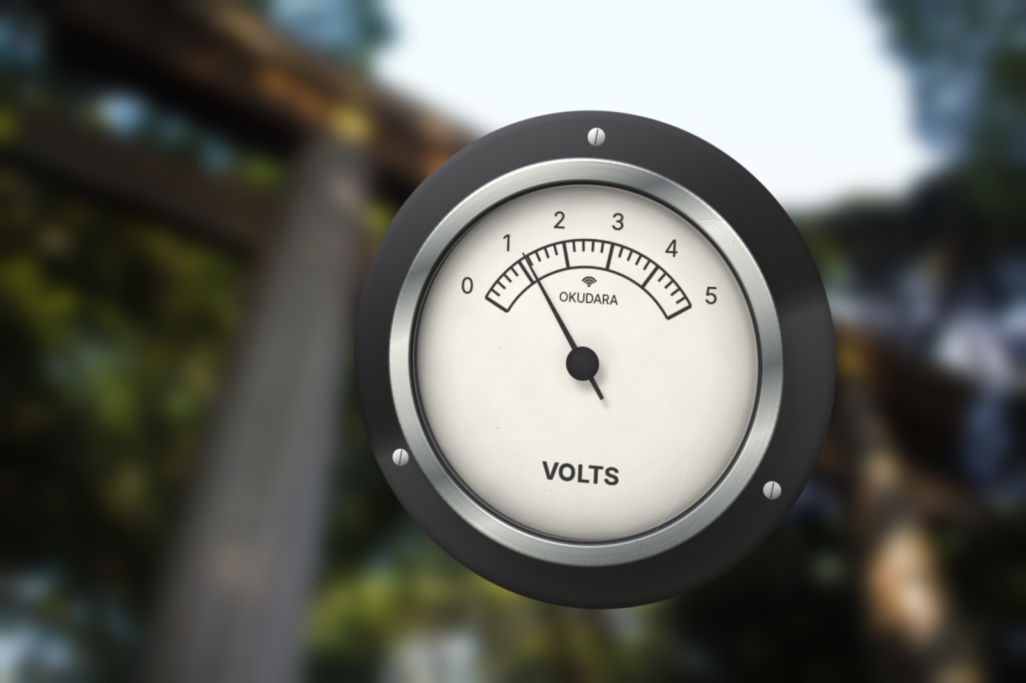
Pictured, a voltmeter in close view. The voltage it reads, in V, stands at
1.2 V
